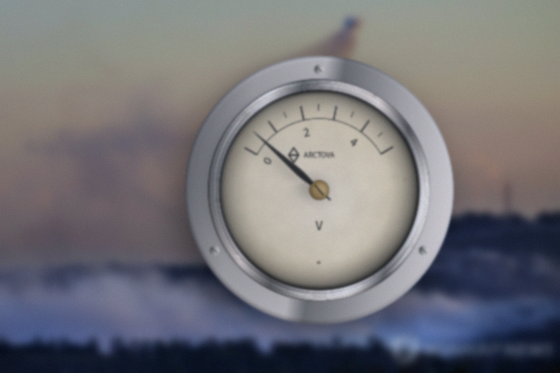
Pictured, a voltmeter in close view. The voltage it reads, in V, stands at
0.5 V
